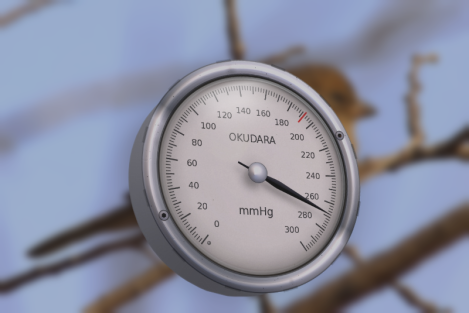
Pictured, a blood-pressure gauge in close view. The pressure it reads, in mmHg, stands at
270 mmHg
